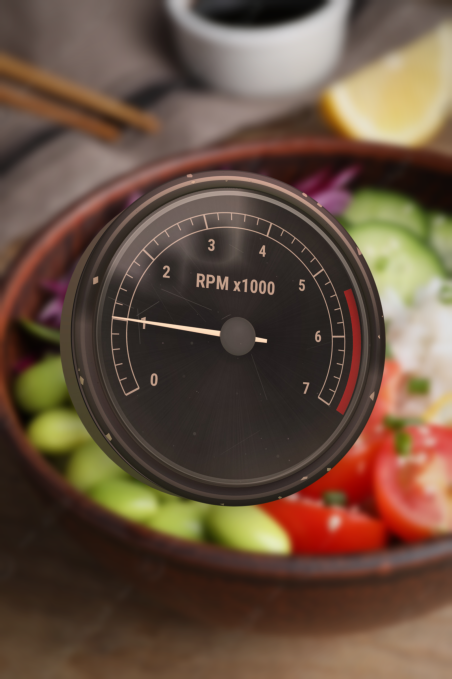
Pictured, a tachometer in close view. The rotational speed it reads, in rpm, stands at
1000 rpm
